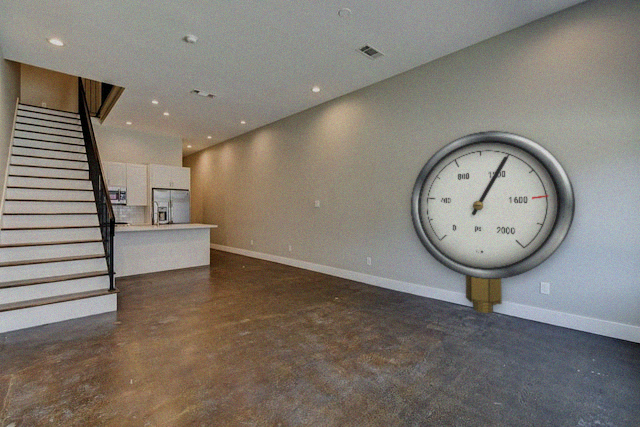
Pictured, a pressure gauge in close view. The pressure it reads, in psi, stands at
1200 psi
